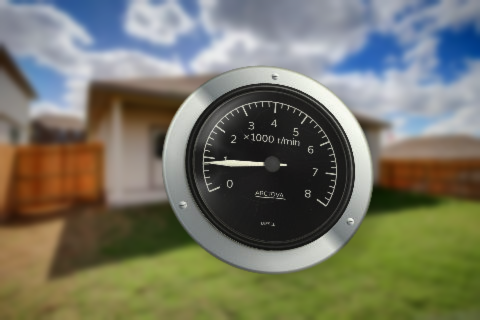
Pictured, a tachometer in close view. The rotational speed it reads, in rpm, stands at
800 rpm
